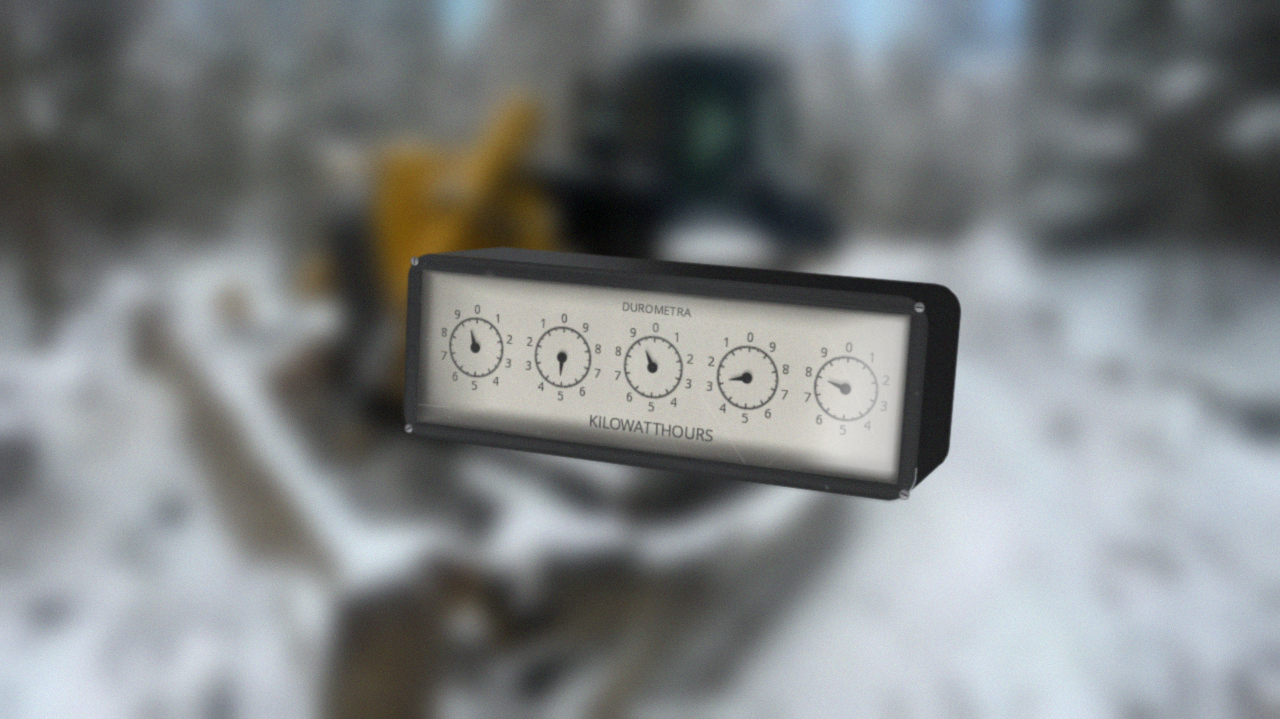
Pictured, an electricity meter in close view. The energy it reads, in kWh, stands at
94928 kWh
